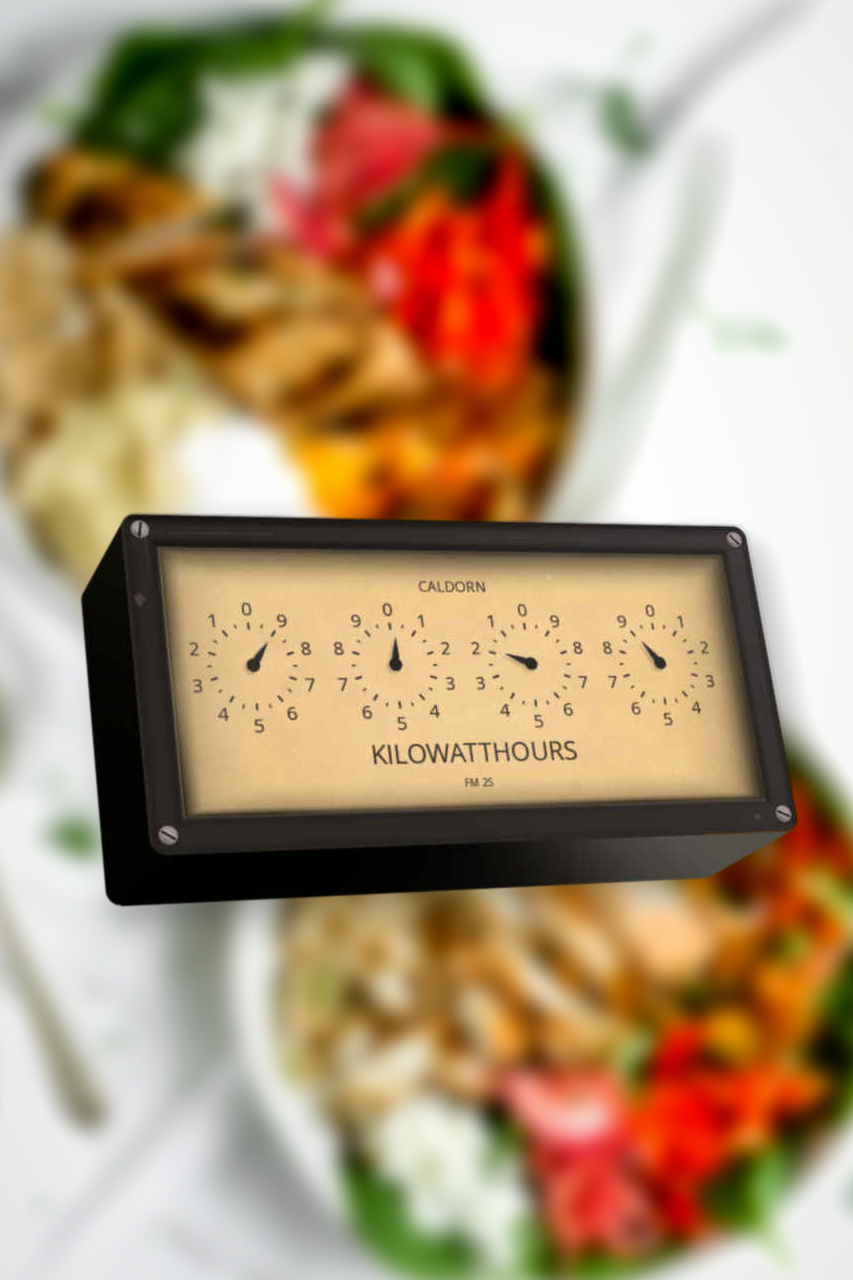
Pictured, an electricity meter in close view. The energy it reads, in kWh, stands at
9019 kWh
